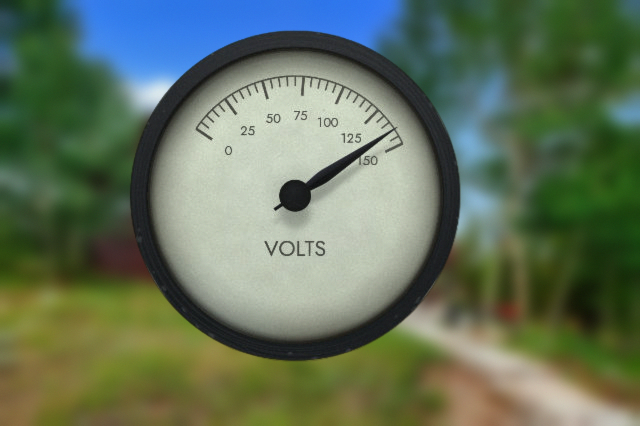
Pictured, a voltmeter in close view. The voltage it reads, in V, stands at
140 V
